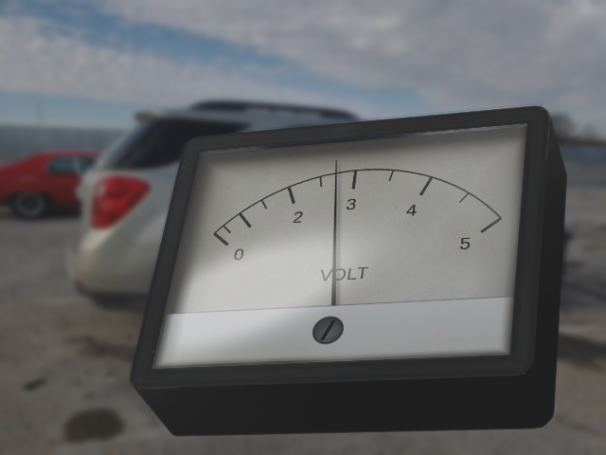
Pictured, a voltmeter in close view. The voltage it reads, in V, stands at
2.75 V
